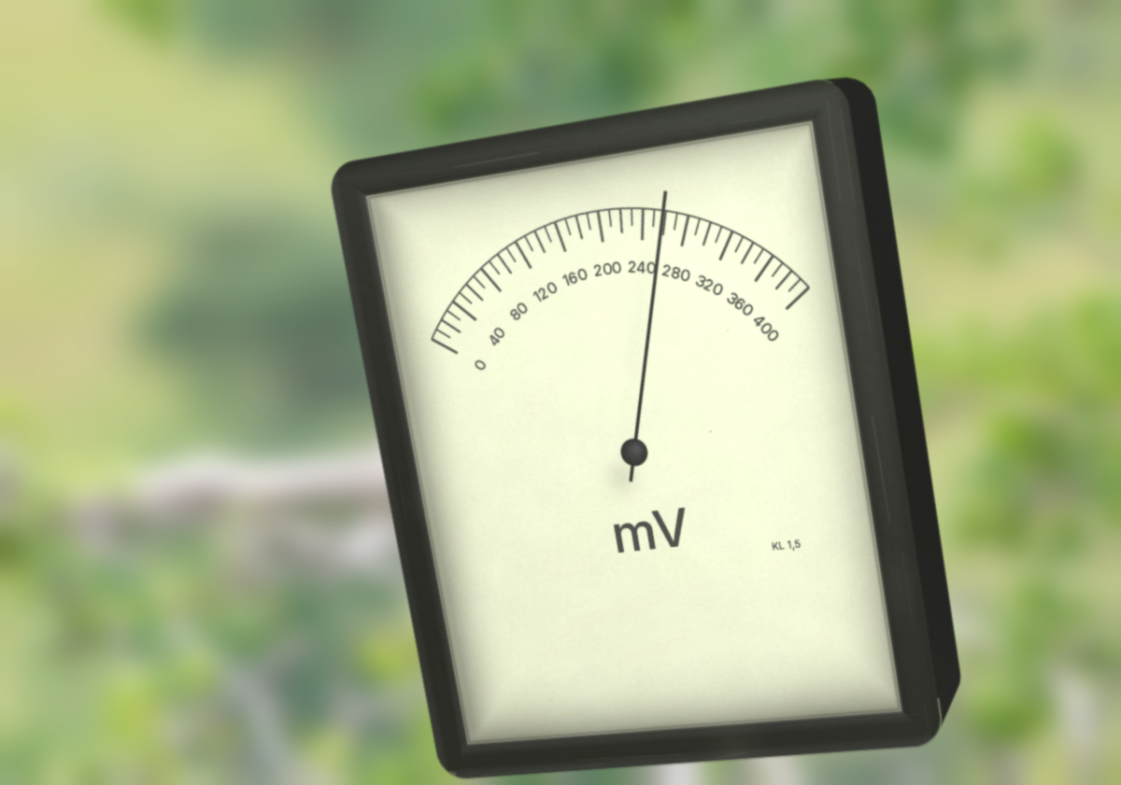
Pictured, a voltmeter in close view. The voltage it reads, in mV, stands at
260 mV
